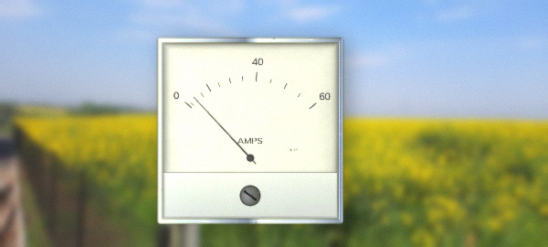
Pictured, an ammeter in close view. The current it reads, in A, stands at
10 A
